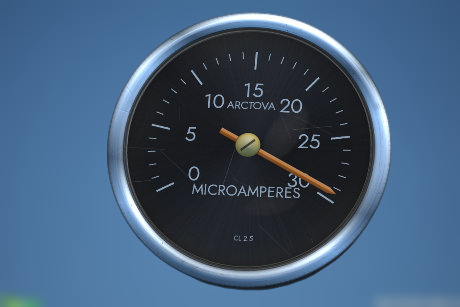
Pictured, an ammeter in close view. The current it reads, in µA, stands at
29.5 µA
